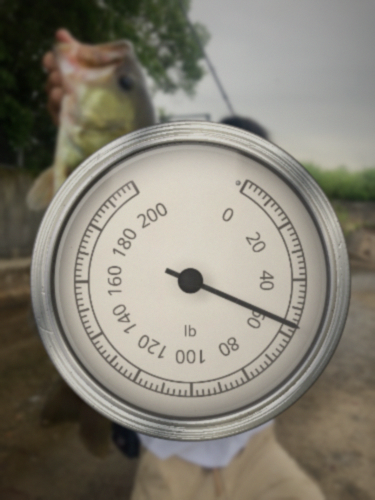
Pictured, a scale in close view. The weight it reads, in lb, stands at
56 lb
